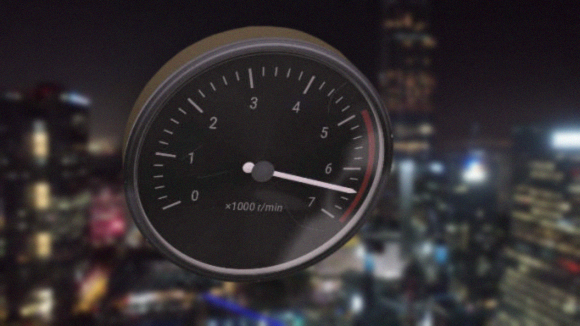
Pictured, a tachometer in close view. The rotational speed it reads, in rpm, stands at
6400 rpm
